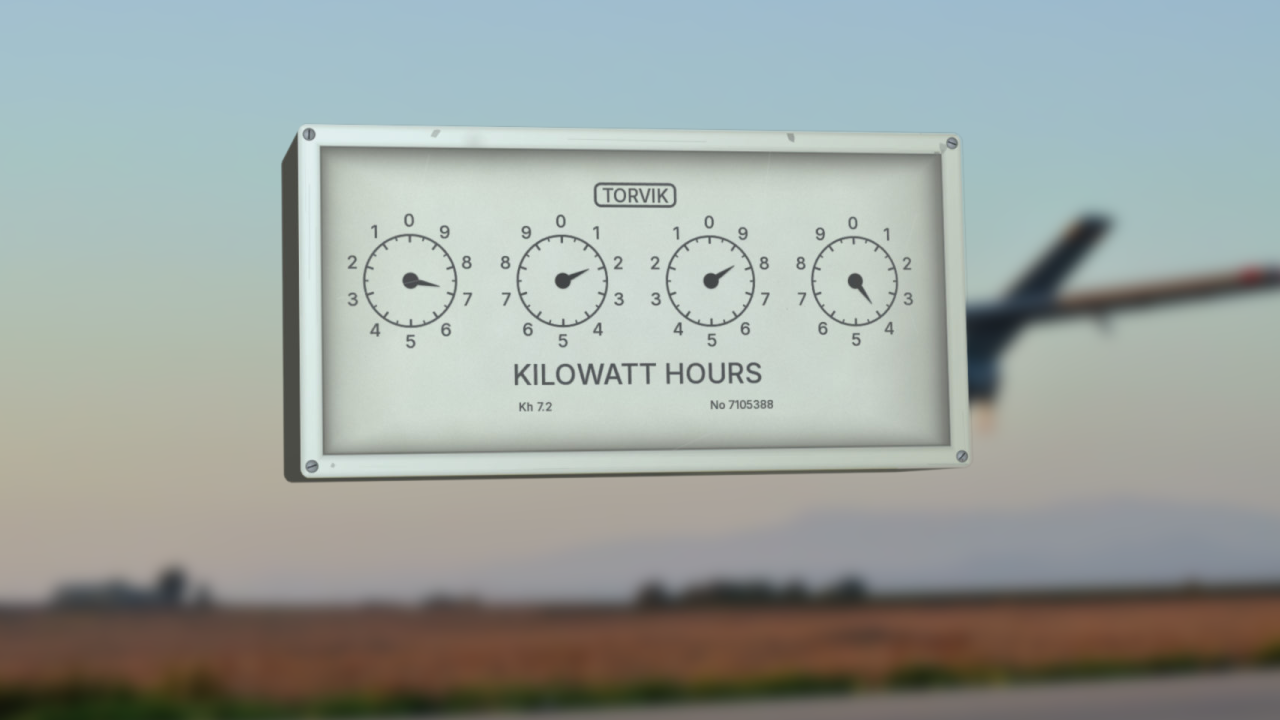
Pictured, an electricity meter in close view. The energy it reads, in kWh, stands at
7184 kWh
